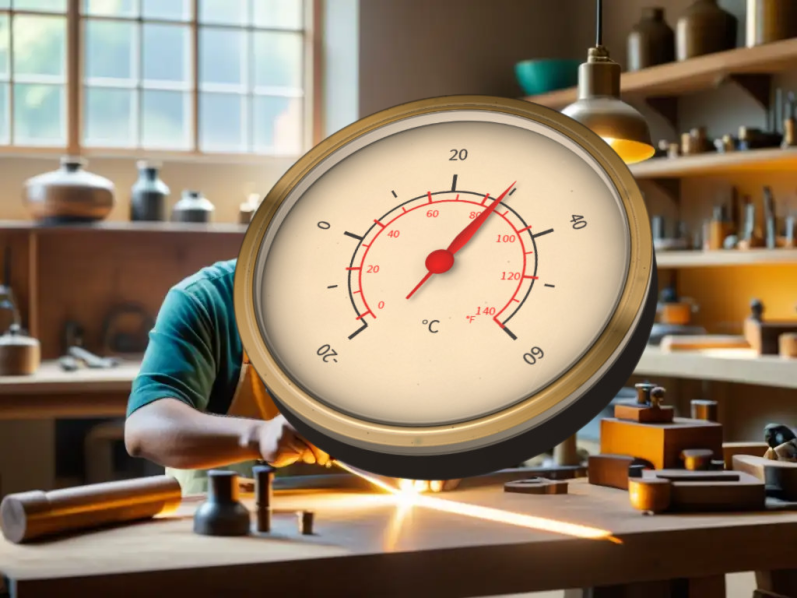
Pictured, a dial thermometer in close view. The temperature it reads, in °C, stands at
30 °C
